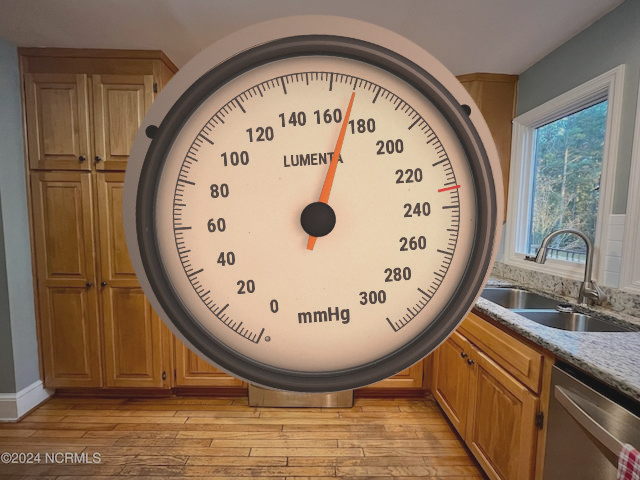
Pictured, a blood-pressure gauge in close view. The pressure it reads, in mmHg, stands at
170 mmHg
